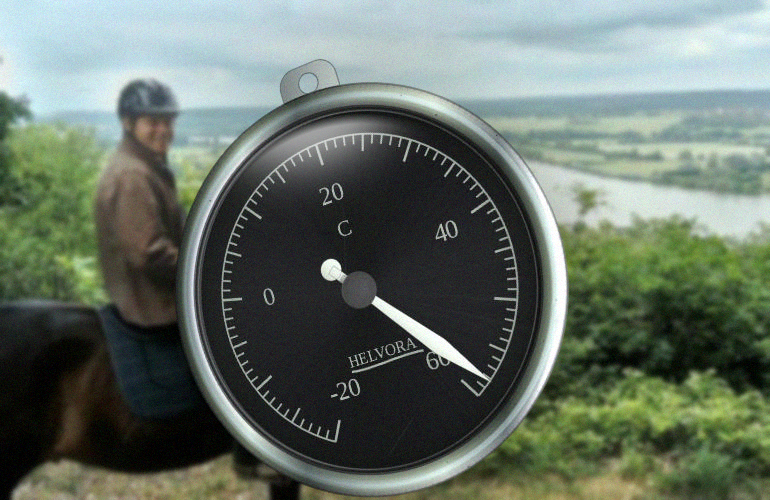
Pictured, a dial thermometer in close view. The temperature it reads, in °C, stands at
58 °C
